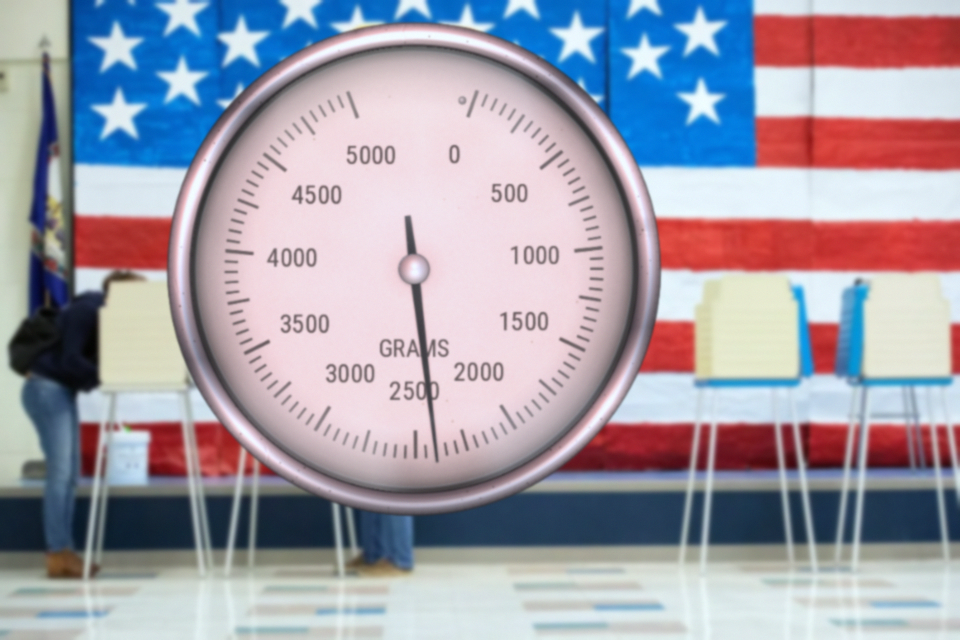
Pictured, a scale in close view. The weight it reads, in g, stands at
2400 g
